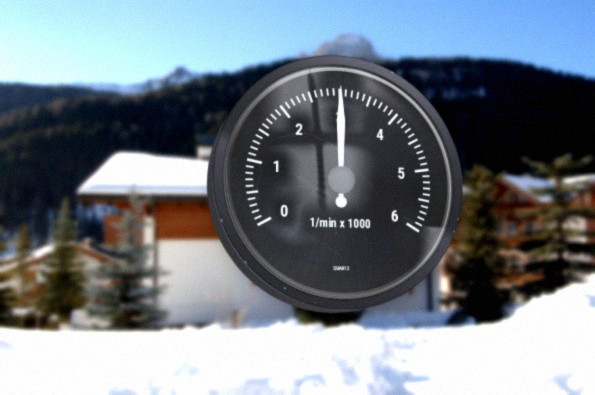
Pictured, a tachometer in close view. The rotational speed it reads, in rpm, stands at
3000 rpm
